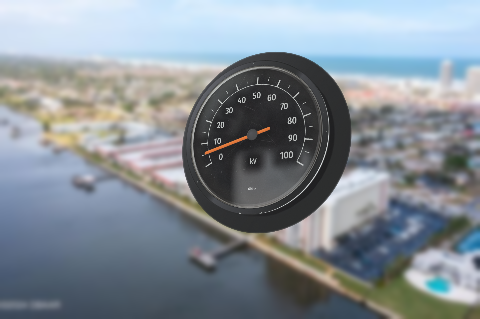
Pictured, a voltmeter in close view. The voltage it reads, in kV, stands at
5 kV
